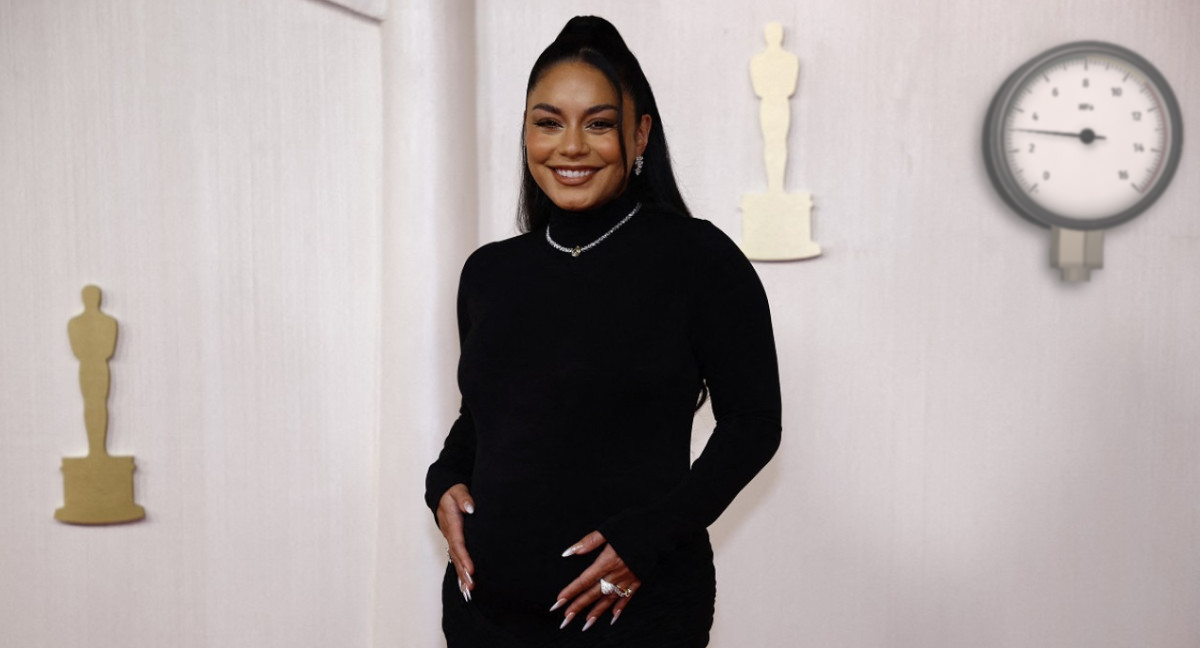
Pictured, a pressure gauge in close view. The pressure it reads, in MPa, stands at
3 MPa
